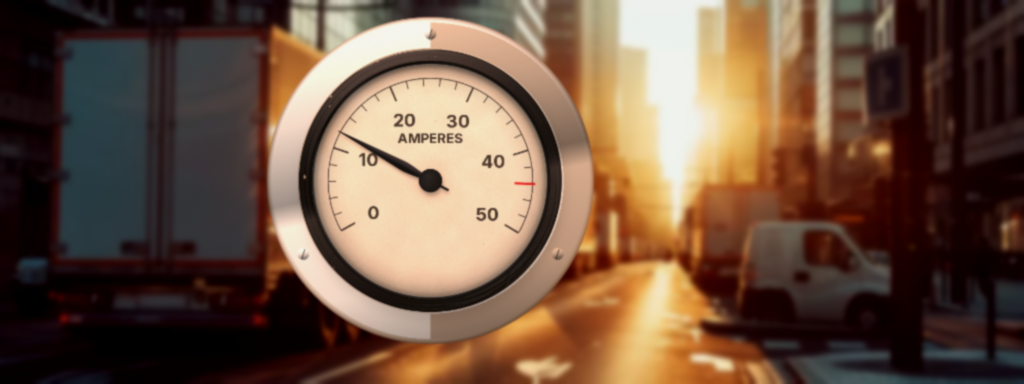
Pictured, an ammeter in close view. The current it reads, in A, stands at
12 A
